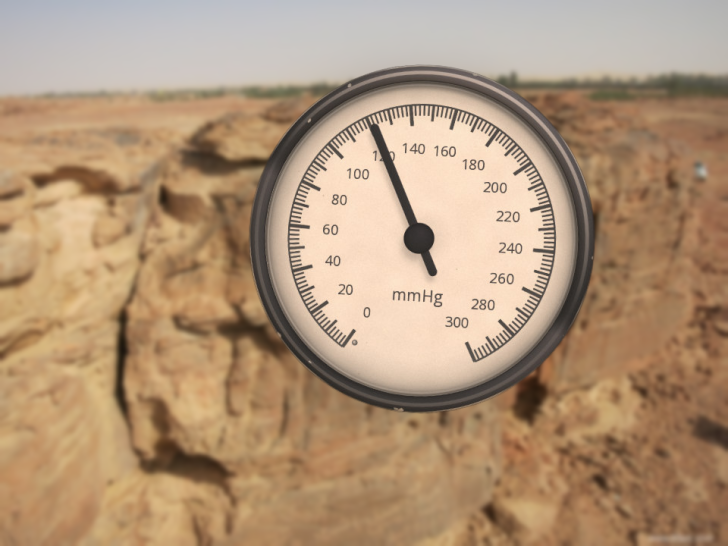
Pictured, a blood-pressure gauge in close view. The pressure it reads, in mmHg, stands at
122 mmHg
